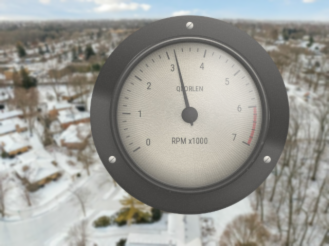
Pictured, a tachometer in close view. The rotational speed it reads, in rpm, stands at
3200 rpm
